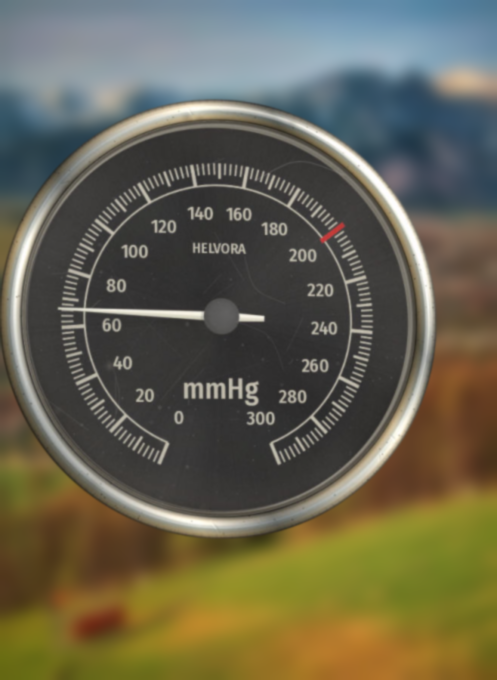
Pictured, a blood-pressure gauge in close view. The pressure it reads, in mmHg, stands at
66 mmHg
